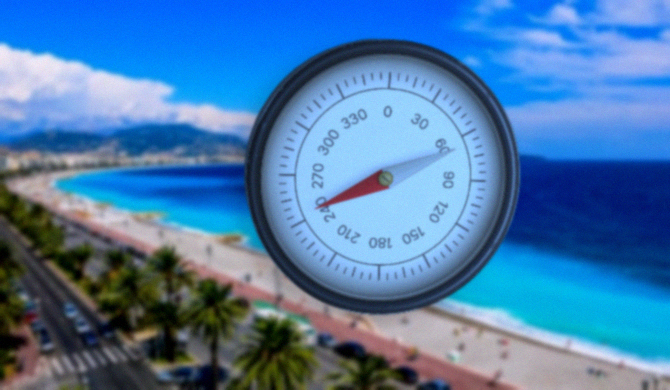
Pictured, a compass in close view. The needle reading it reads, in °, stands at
245 °
